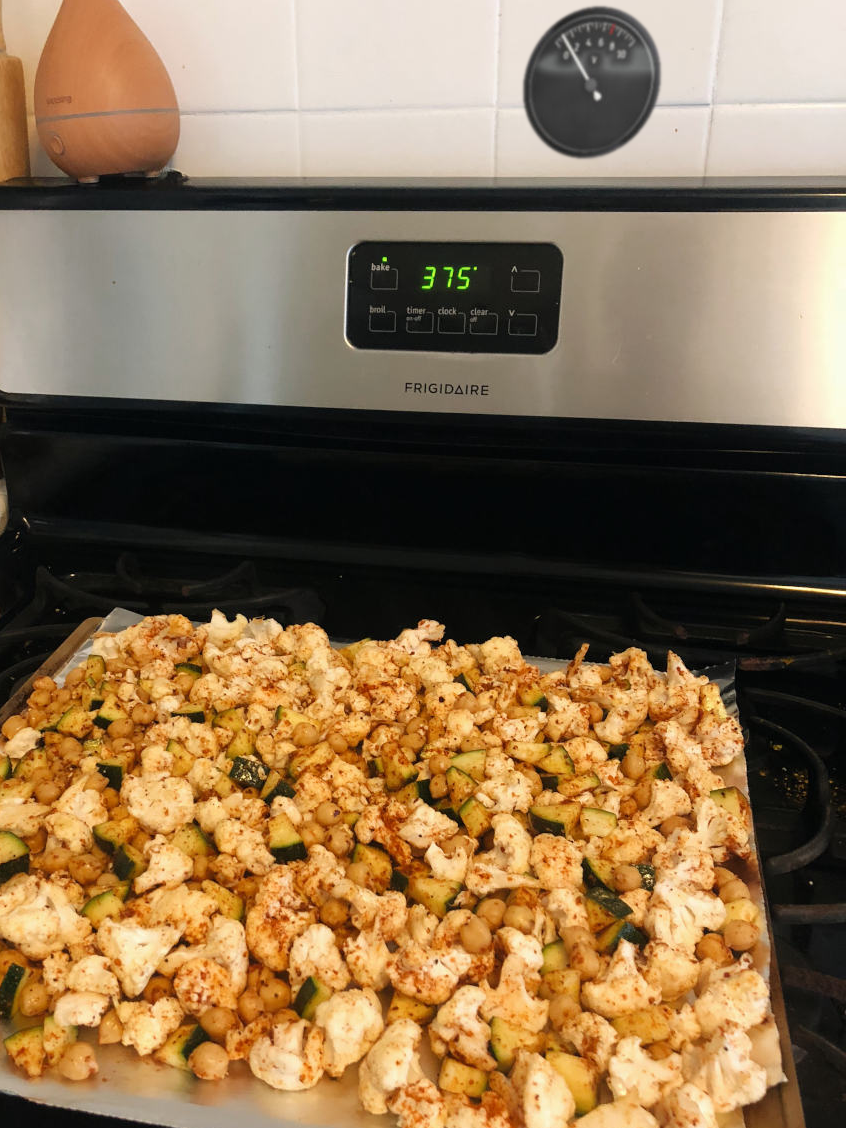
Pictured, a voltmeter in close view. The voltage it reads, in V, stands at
1 V
